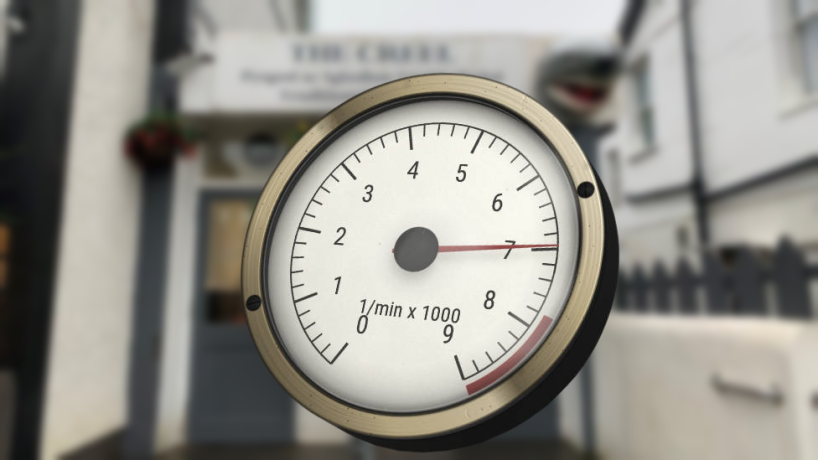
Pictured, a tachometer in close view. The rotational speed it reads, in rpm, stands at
7000 rpm
